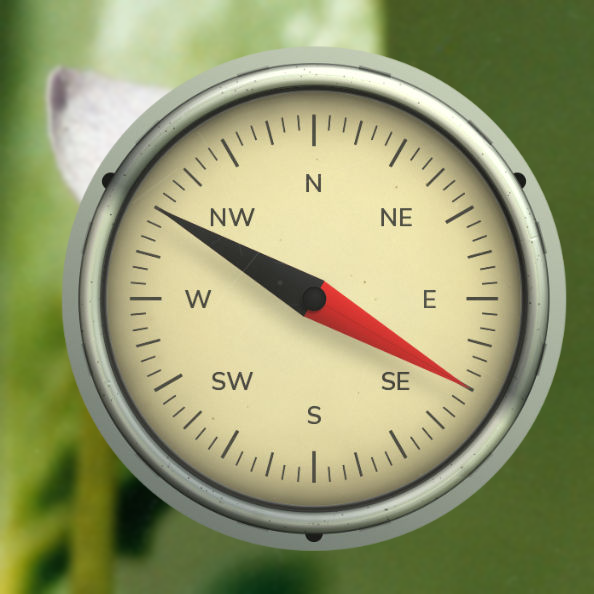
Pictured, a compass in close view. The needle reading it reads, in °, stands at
120 °
